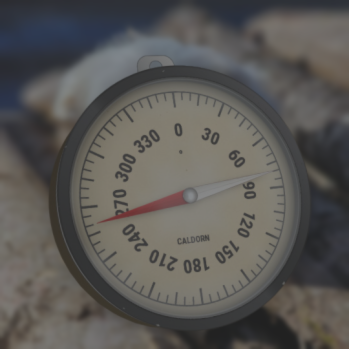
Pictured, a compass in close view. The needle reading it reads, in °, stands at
260 °
